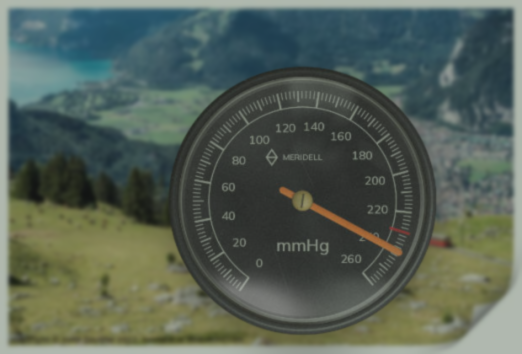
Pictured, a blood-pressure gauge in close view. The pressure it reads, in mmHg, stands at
240 mmHg
